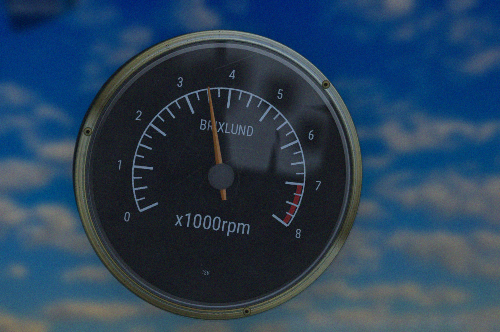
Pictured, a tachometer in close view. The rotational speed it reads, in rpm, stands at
3500 rpm
